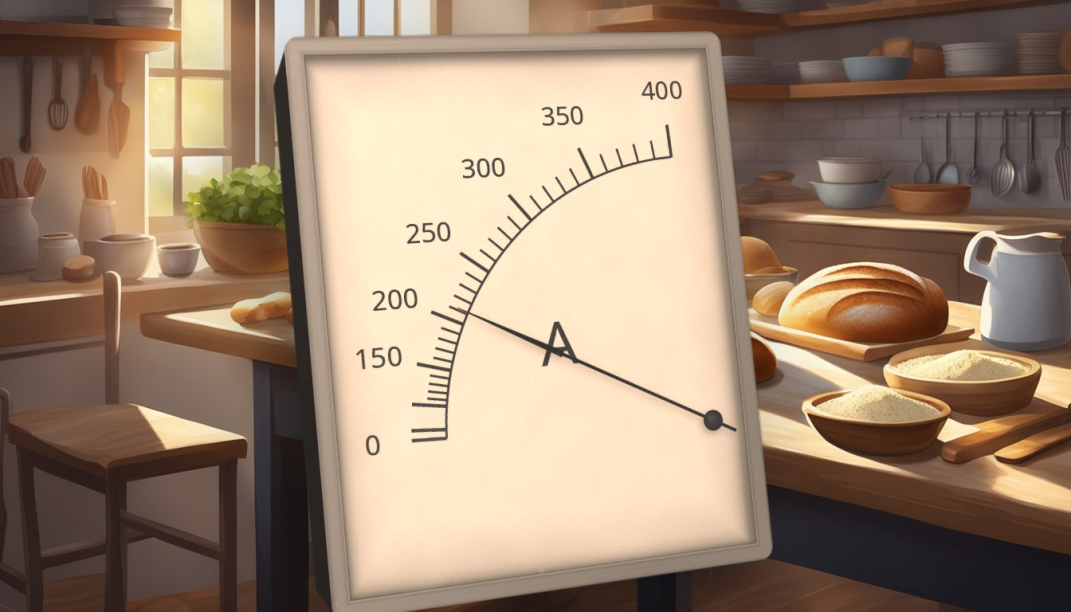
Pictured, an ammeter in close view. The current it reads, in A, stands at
210 A
